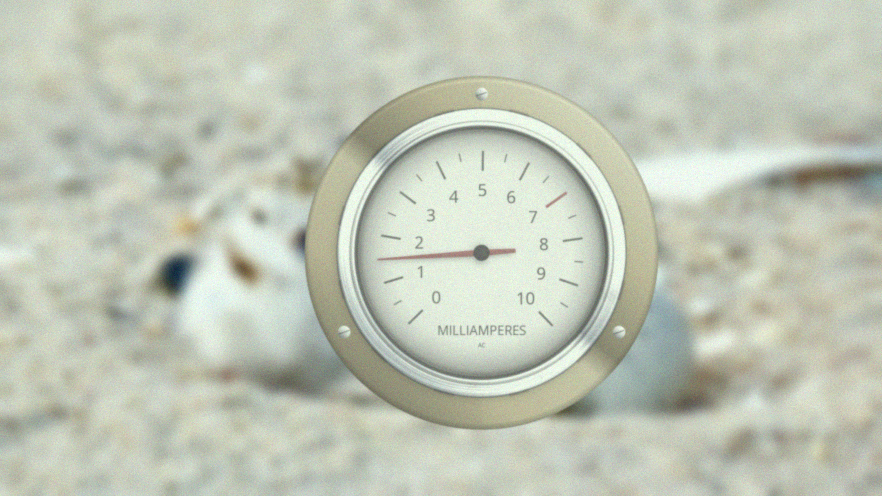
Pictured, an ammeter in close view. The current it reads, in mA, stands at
1.5 mA
